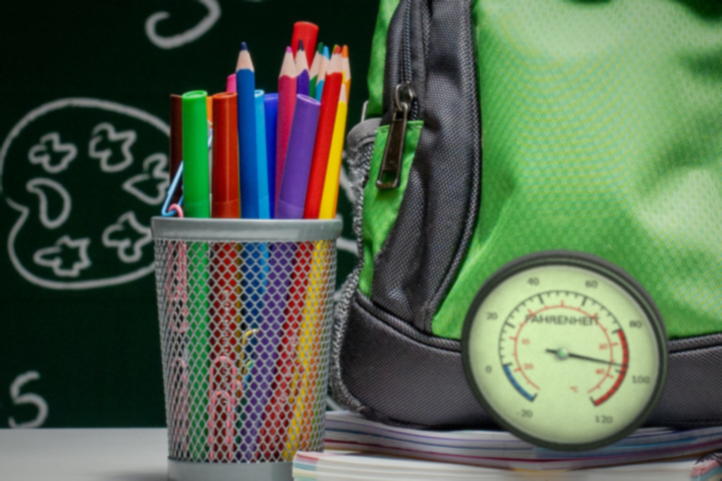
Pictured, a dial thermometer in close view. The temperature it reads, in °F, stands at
96 °F
